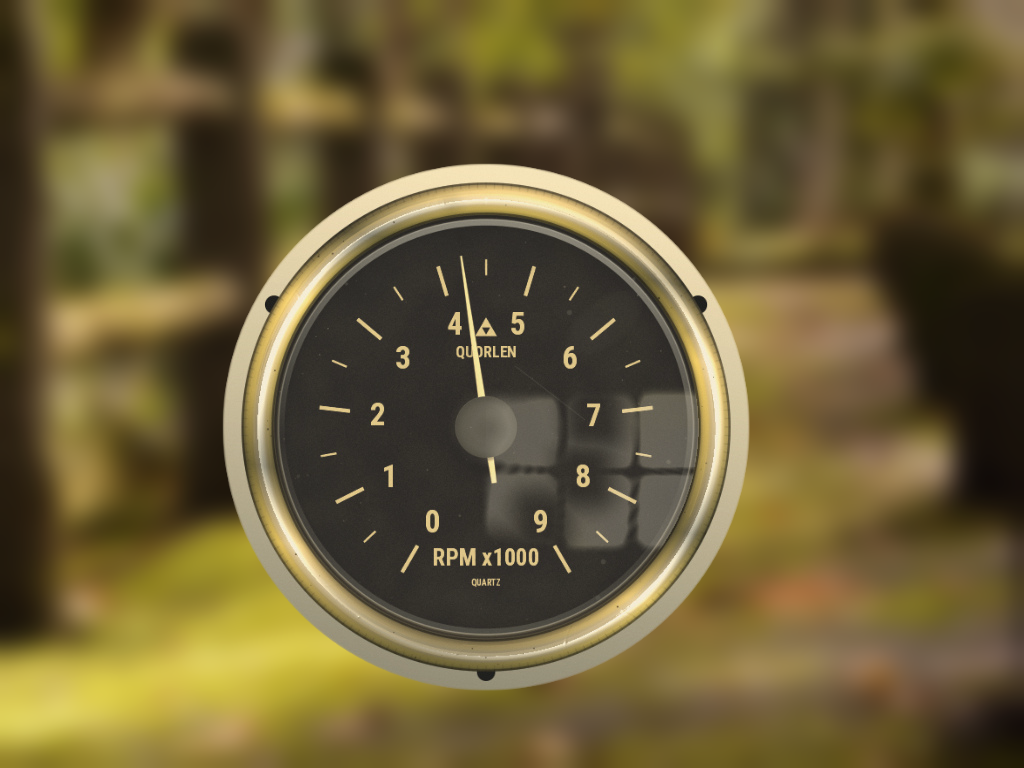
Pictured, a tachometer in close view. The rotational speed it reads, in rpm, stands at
4250 rpm
